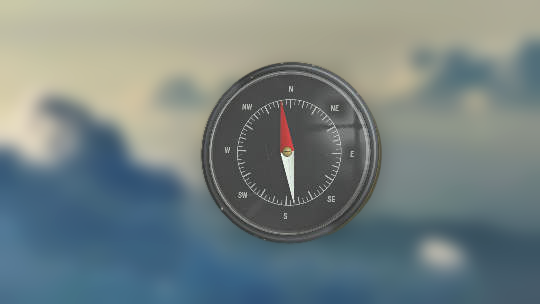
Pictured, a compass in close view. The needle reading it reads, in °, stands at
350 °
